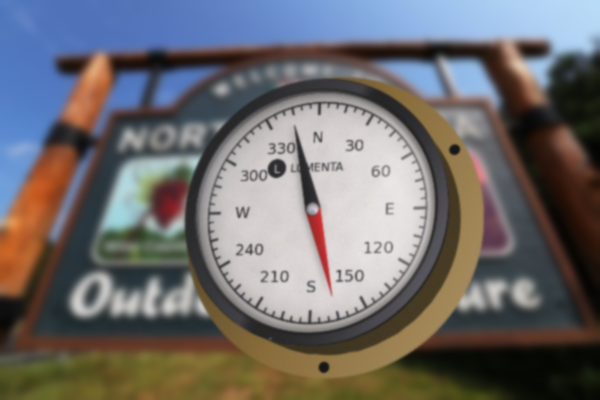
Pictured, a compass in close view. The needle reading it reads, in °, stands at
165 °
